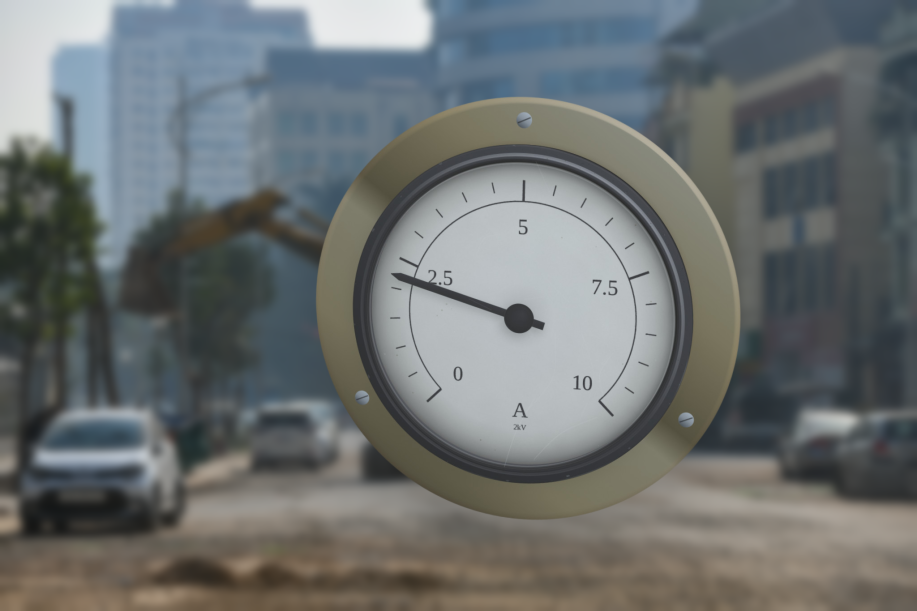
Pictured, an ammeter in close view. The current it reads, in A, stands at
2.25 A
